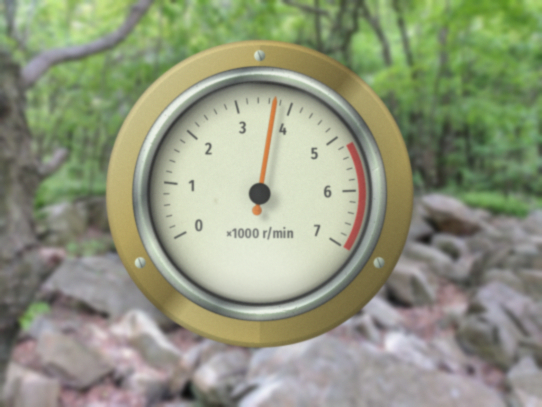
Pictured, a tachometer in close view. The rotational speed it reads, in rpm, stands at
3700 rpm
